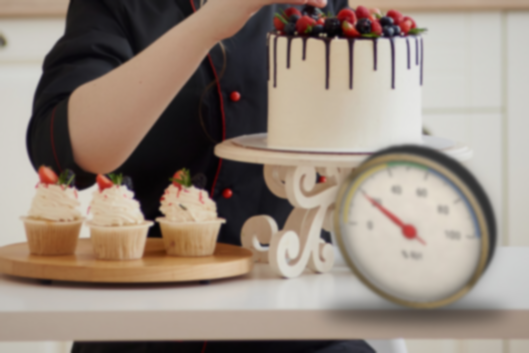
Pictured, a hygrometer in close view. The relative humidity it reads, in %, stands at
20 %
